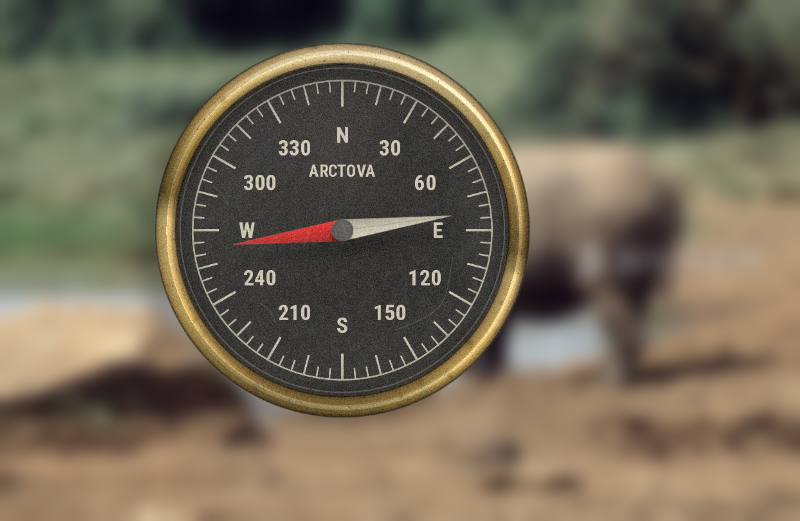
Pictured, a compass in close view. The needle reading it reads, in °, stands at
262.5 °
